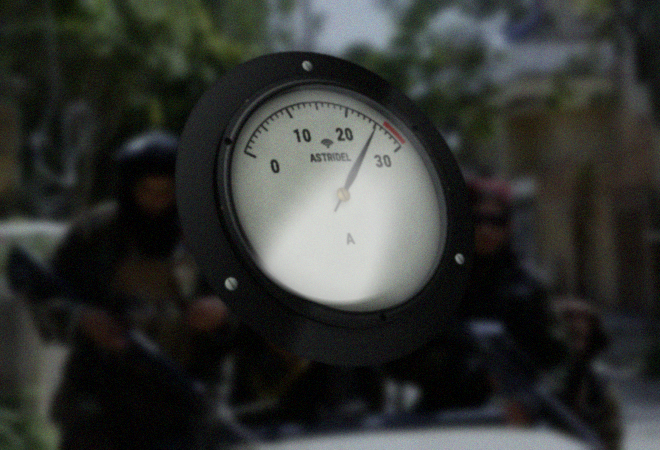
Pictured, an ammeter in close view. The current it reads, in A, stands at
25 A
